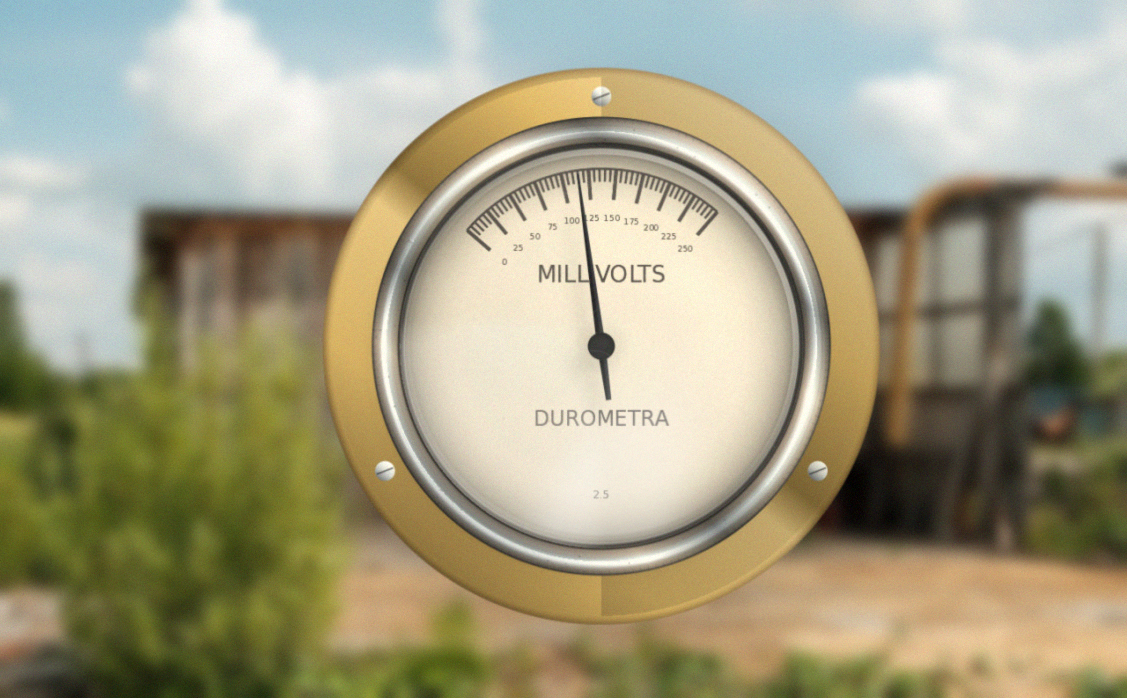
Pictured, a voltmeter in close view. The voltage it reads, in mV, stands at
115 mV
